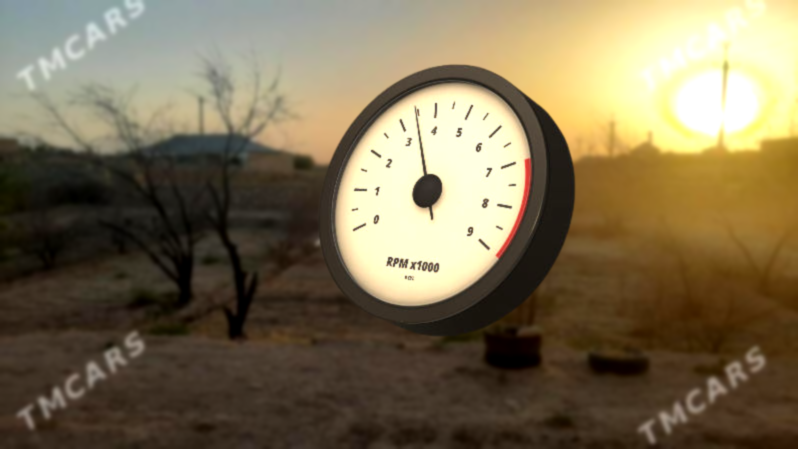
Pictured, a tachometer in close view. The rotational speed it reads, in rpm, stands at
3500 rpm
